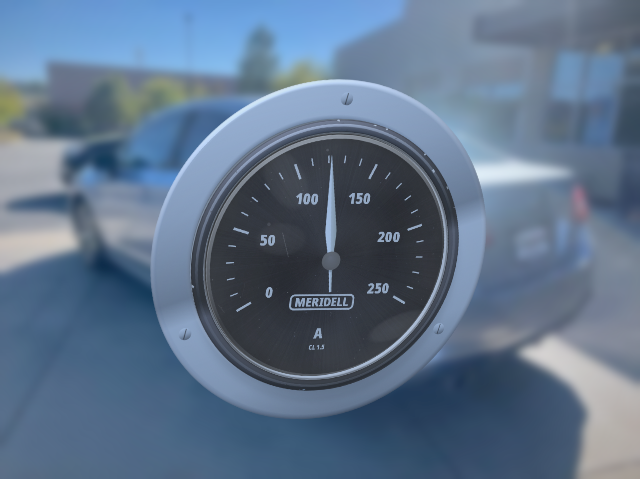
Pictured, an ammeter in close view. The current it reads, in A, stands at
120 A
